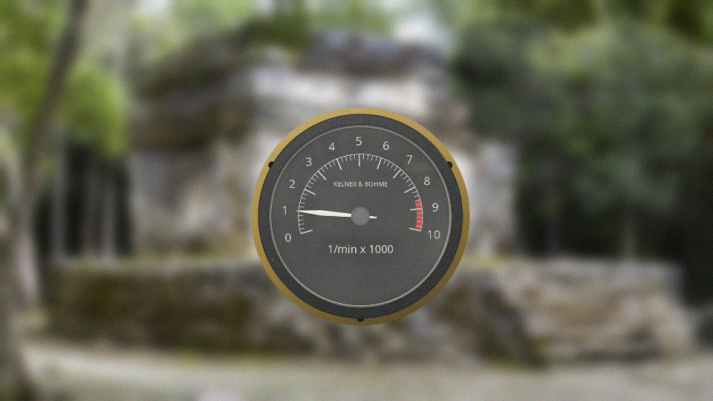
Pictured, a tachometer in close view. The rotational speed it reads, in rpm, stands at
1000 rpm
